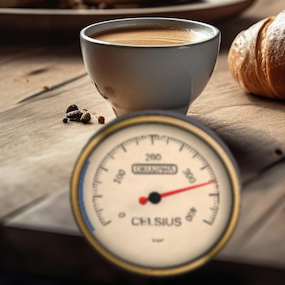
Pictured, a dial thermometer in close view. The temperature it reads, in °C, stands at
325 °C
